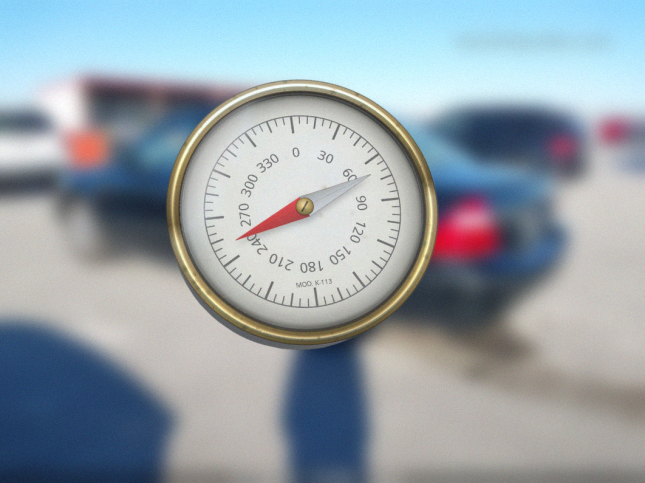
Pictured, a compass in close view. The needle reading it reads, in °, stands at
250 °
